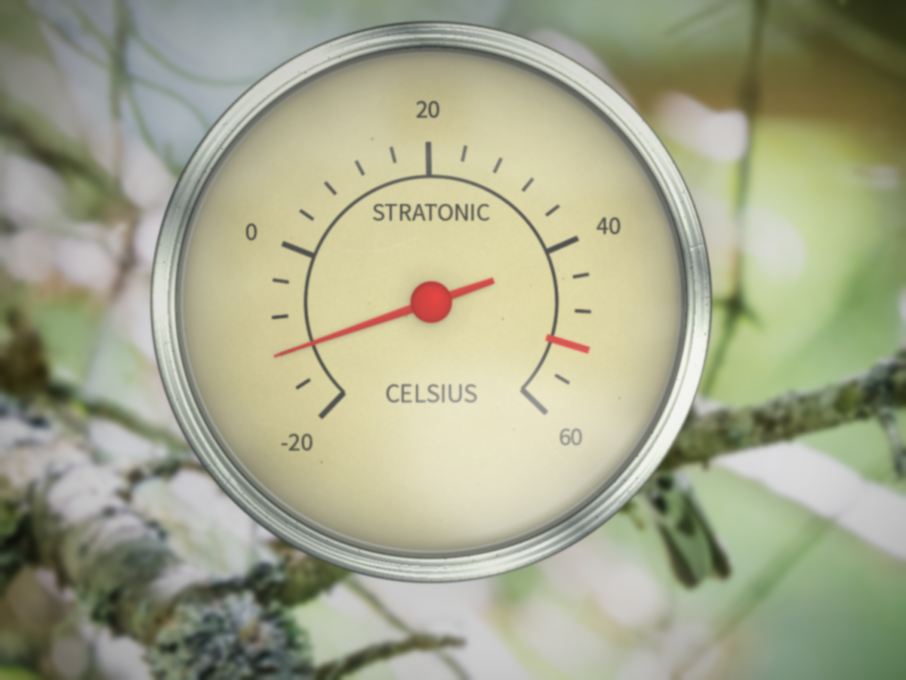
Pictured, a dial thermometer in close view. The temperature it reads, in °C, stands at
-12 °C
